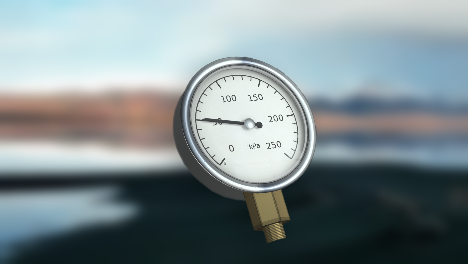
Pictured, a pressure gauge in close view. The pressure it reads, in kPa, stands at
50 kPa
